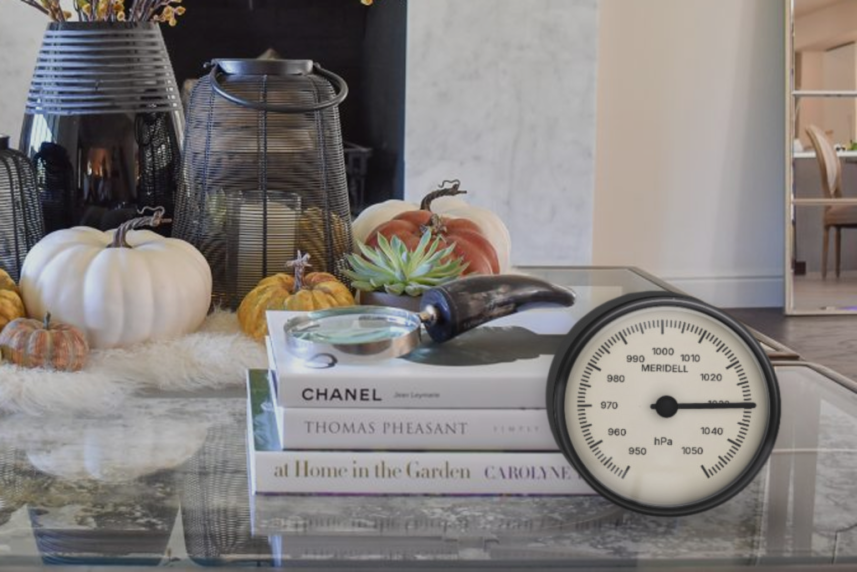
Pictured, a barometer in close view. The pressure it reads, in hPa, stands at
1030 hPa
